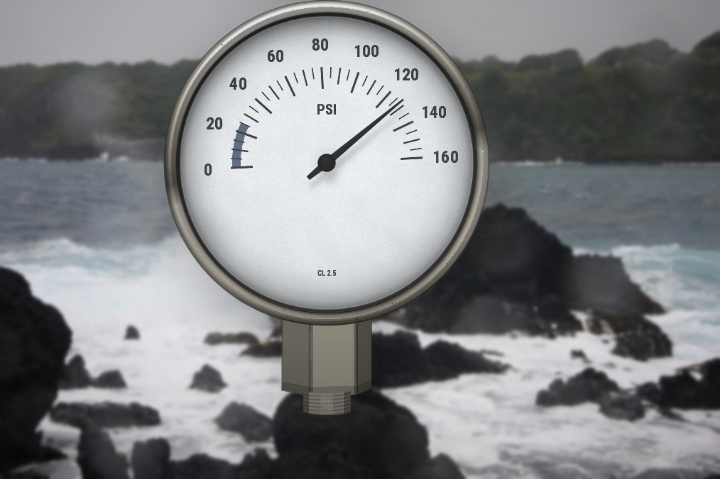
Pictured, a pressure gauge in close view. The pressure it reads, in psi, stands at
127.5 psi
